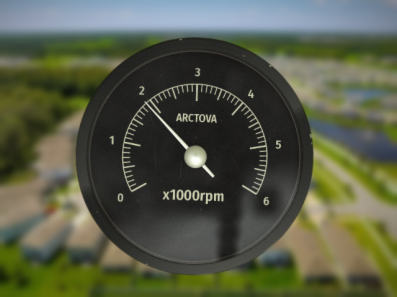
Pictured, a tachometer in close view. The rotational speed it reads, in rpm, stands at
1900 rpm
